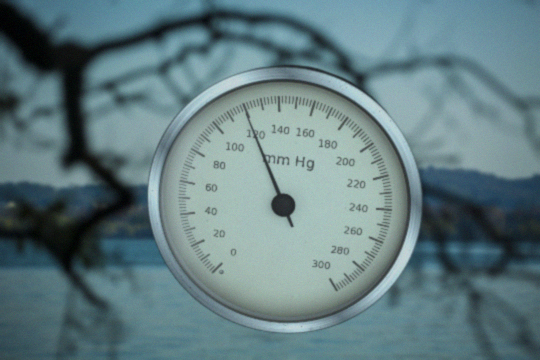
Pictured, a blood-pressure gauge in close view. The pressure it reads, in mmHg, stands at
120 mmHg
